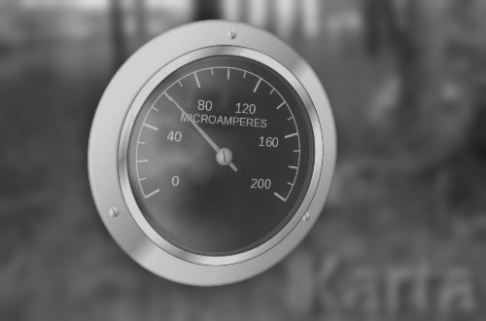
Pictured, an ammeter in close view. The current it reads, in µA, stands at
60 µA
